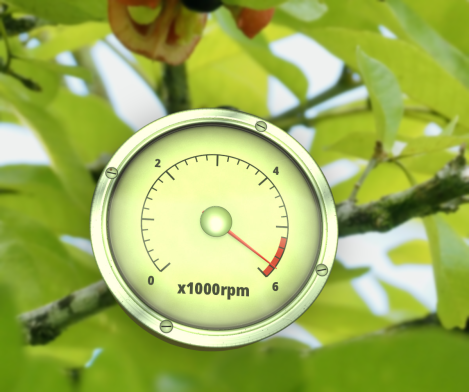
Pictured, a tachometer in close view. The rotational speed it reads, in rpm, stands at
5800 rpm
